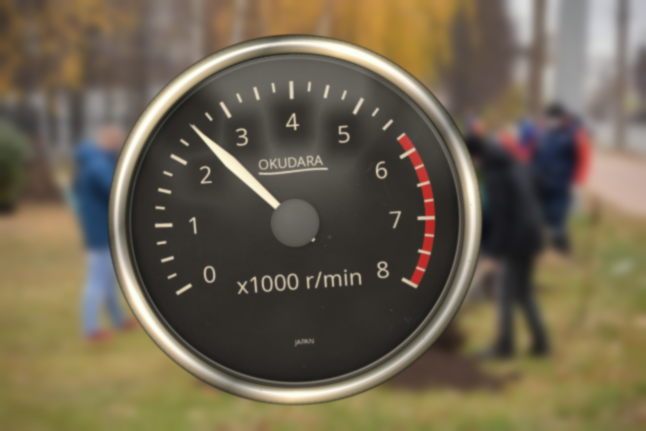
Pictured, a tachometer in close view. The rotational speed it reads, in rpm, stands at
2500 rpm
